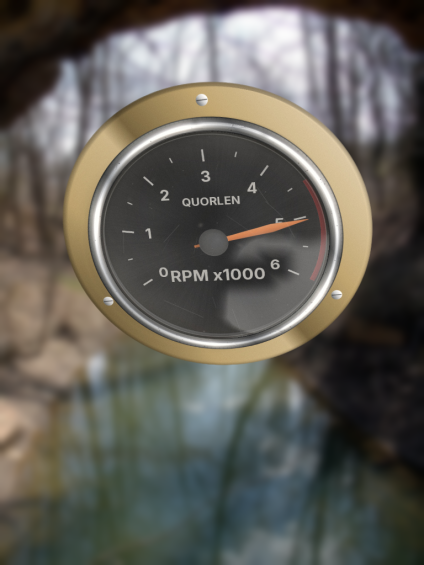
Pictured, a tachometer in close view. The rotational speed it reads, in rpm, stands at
5000 rpm
